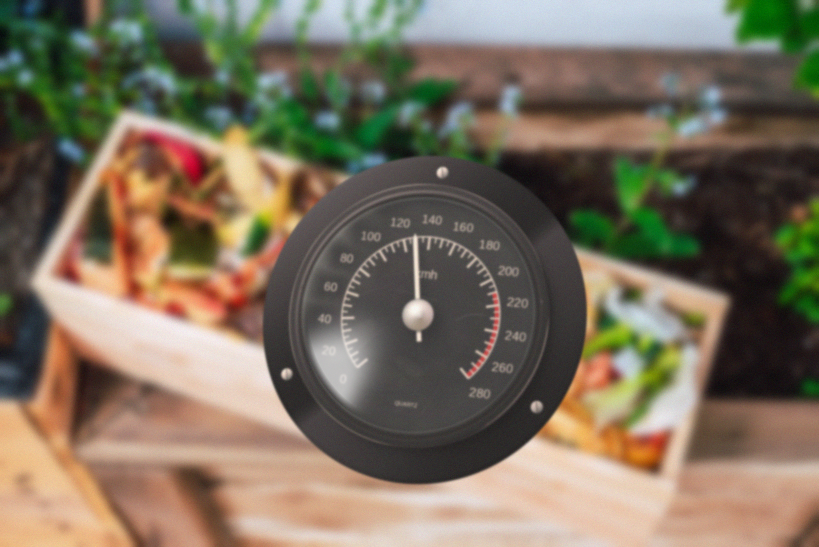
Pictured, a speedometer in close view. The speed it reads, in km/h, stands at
130 km/h
